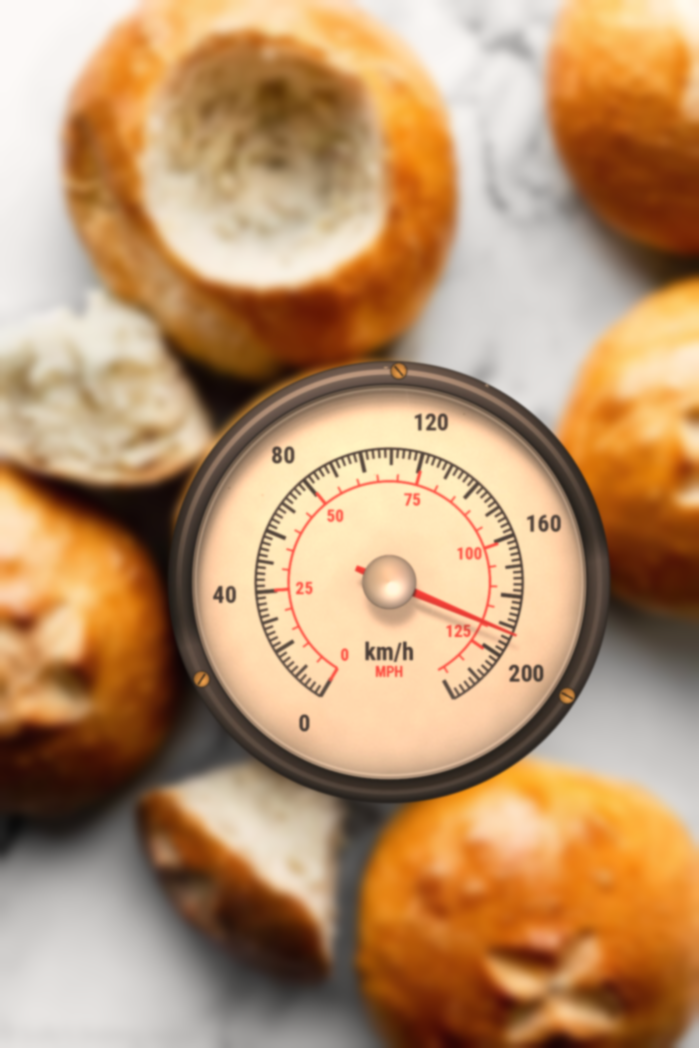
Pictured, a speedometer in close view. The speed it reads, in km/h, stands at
192 km/h
